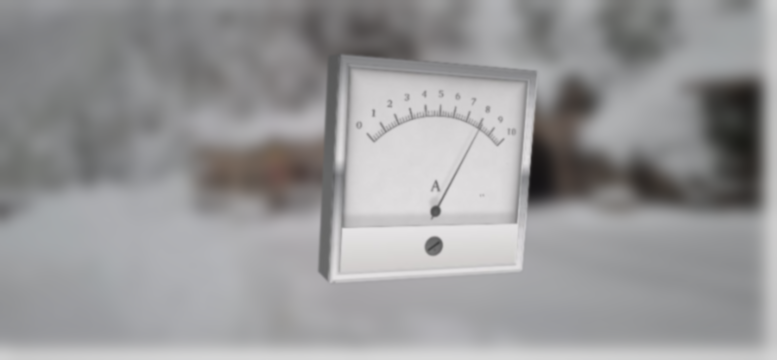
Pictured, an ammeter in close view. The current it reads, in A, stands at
8 A
